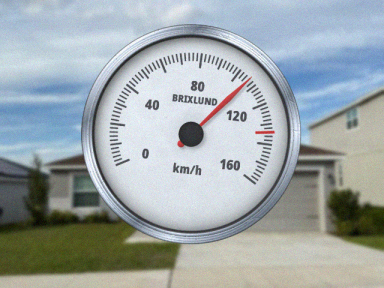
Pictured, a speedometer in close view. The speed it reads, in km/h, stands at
106 km/h
